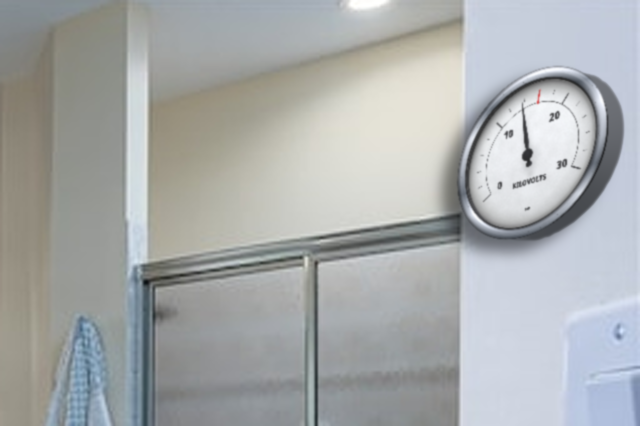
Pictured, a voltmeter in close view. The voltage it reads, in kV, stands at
14 kV
